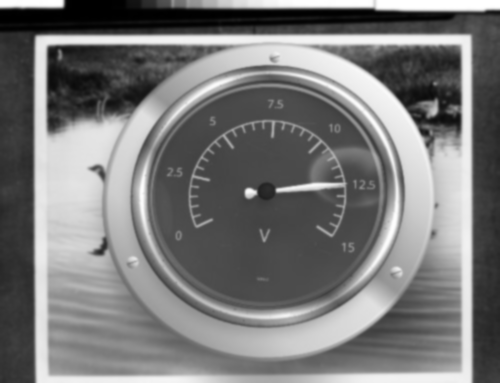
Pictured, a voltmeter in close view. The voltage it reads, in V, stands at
12.5 V
